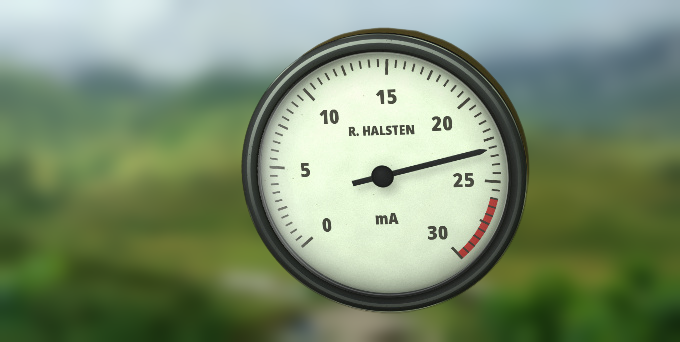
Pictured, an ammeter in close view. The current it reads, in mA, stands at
23 mA
